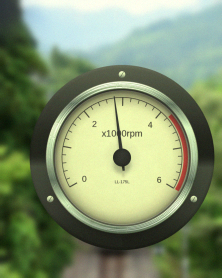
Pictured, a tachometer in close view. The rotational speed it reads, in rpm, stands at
2800 rpm
